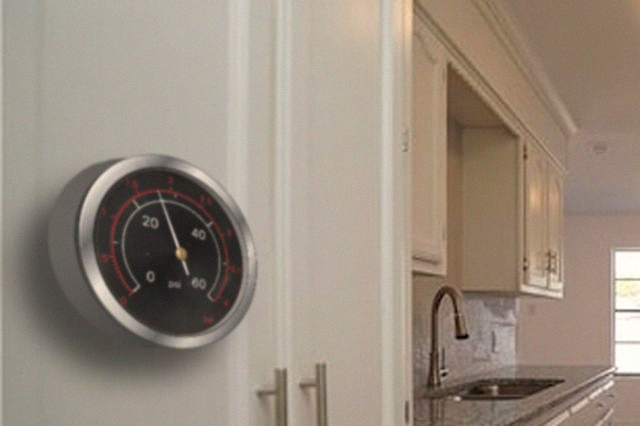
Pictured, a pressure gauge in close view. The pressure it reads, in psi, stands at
25 psi
